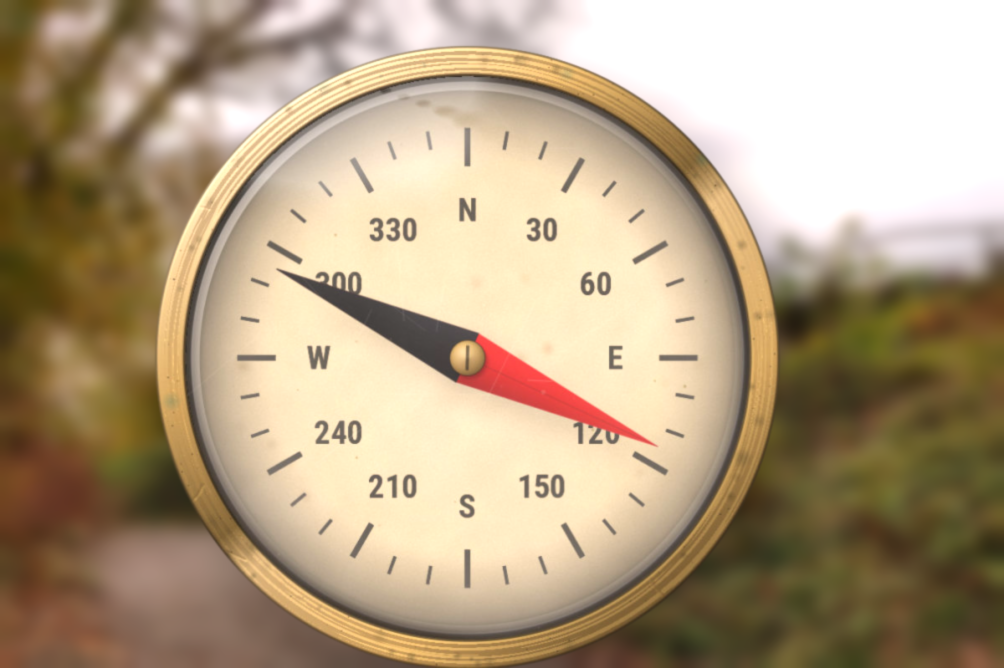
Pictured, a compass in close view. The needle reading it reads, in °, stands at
115 °
